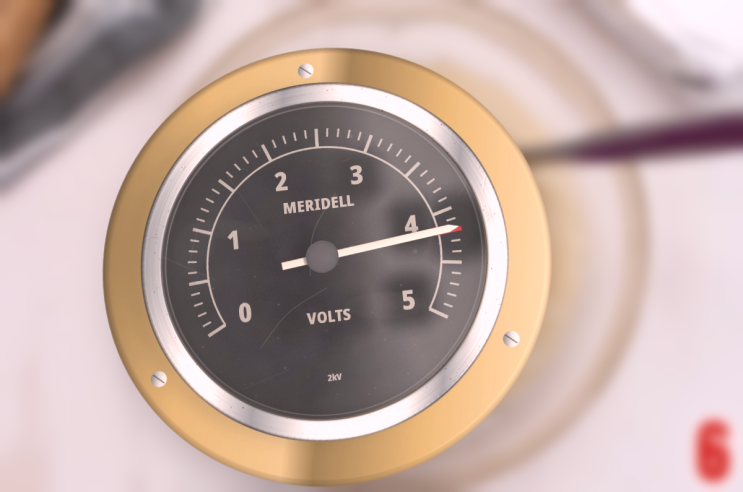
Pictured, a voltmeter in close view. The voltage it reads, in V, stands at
4.2 V
